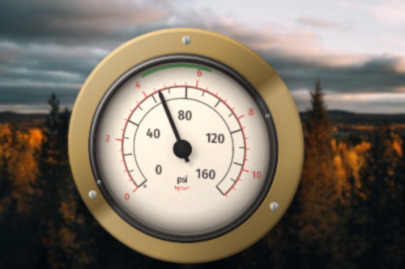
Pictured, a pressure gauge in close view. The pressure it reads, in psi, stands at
65 psi
